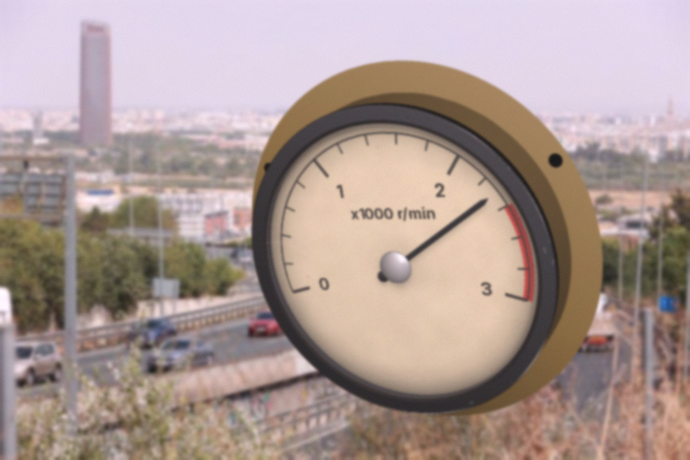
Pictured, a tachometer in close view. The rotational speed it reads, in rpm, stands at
2300 rpm
